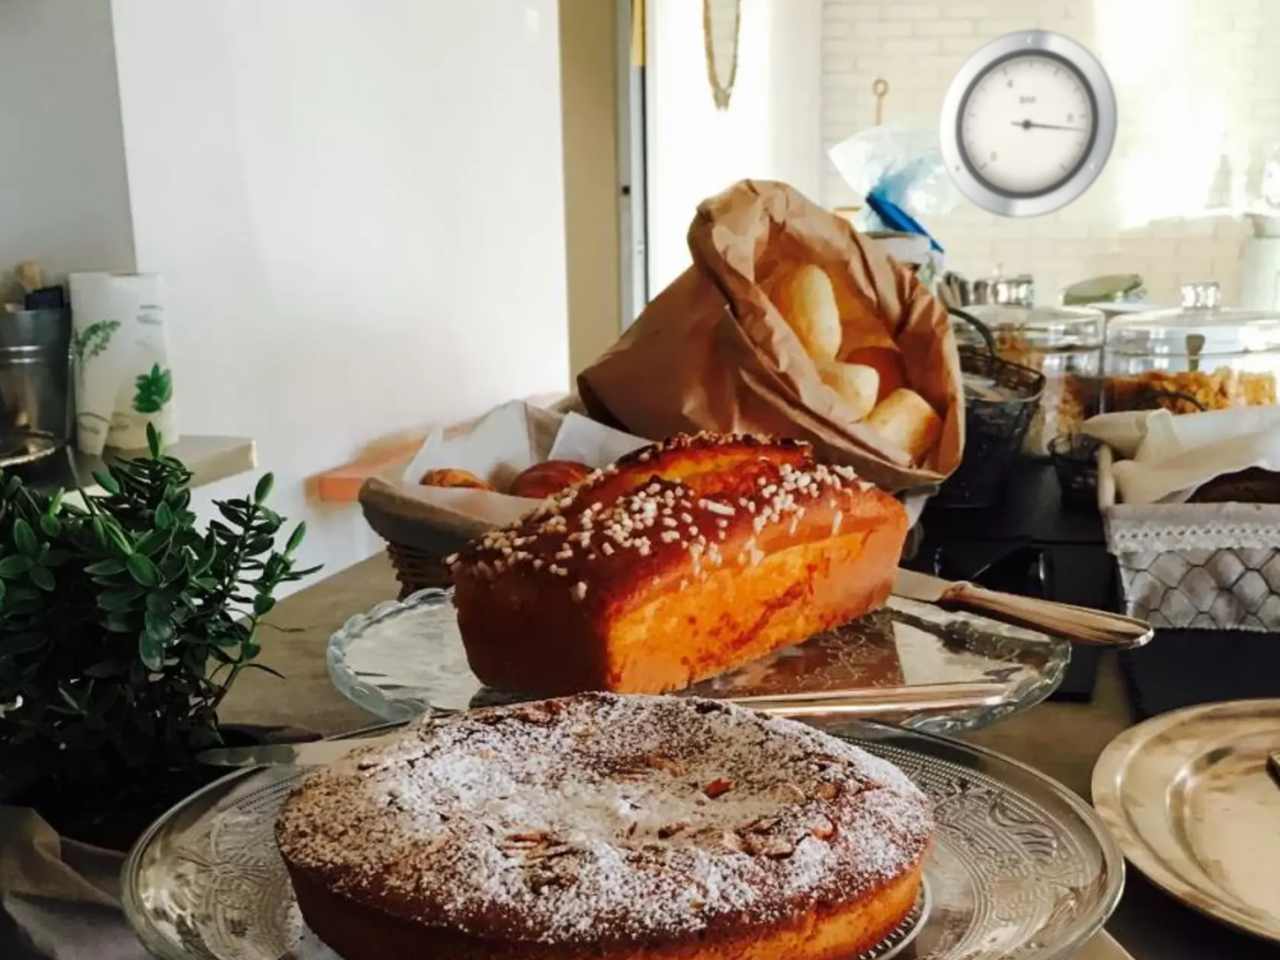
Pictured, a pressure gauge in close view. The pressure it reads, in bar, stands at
8.5 bar
